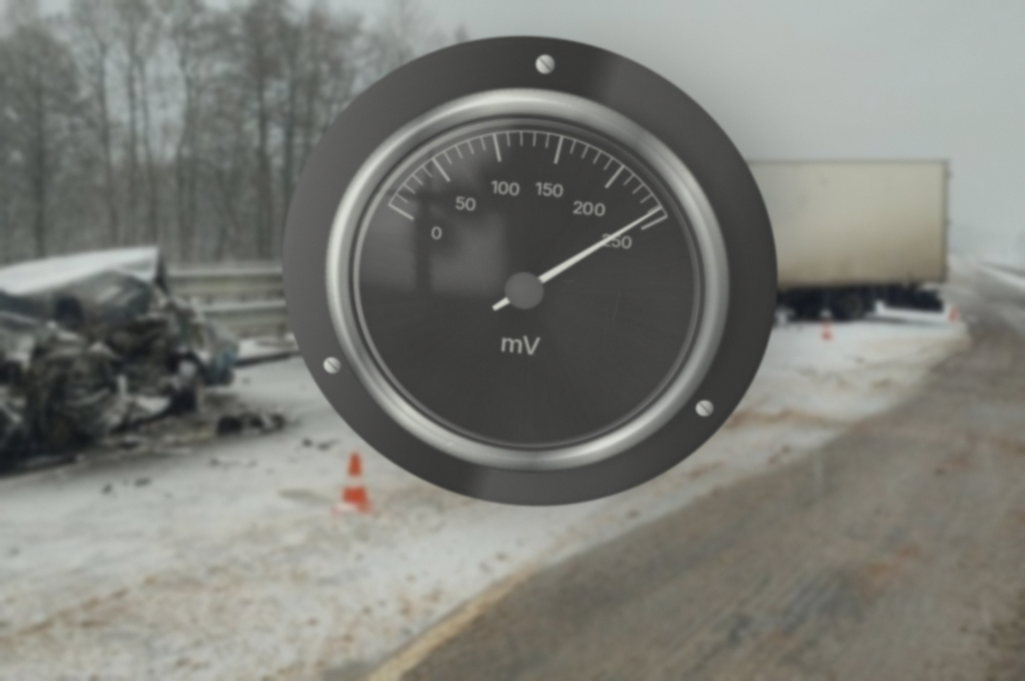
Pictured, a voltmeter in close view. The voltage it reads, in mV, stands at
240 mV
